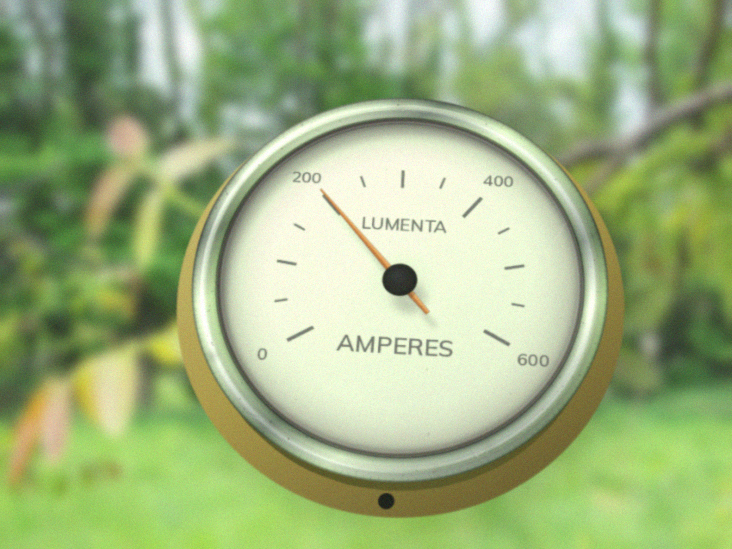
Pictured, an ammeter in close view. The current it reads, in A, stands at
200 A
